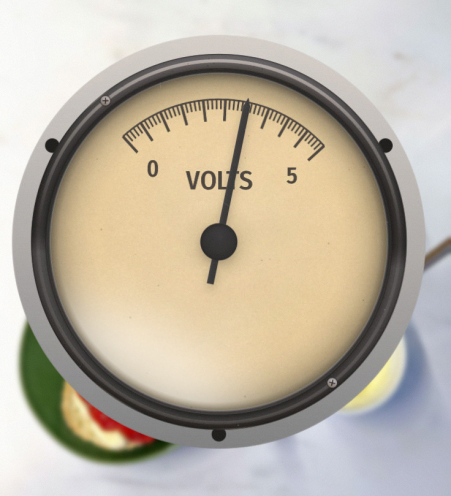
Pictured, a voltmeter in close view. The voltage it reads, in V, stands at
3 V
